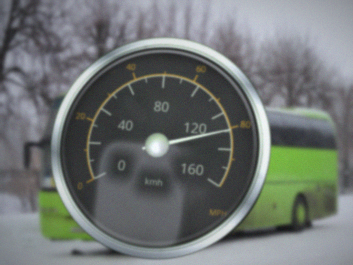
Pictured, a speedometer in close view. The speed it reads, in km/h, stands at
130 km/h
